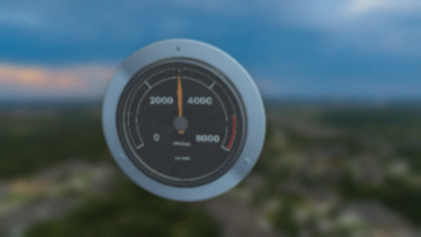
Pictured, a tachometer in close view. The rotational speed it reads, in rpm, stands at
3000 rpm
